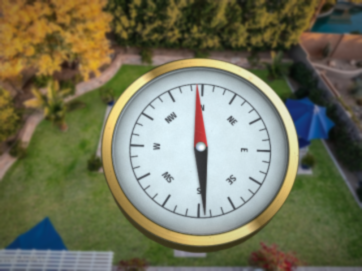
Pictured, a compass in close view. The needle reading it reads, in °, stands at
355 °
